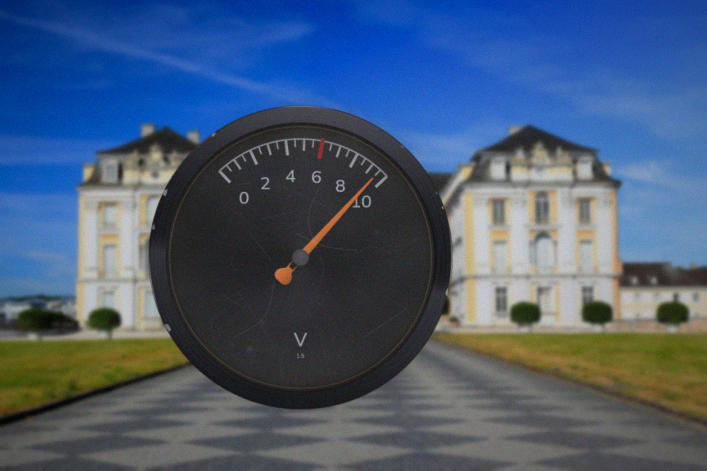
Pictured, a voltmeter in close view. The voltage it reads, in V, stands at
9.5 V
